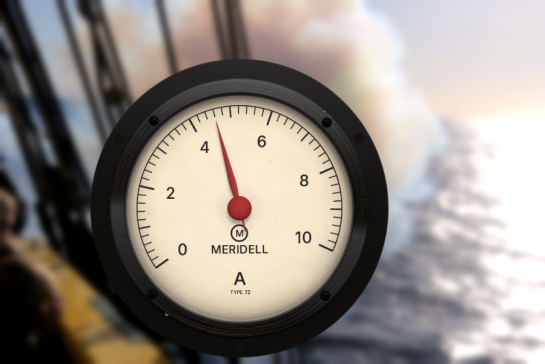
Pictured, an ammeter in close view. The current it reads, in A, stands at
4.6 A
